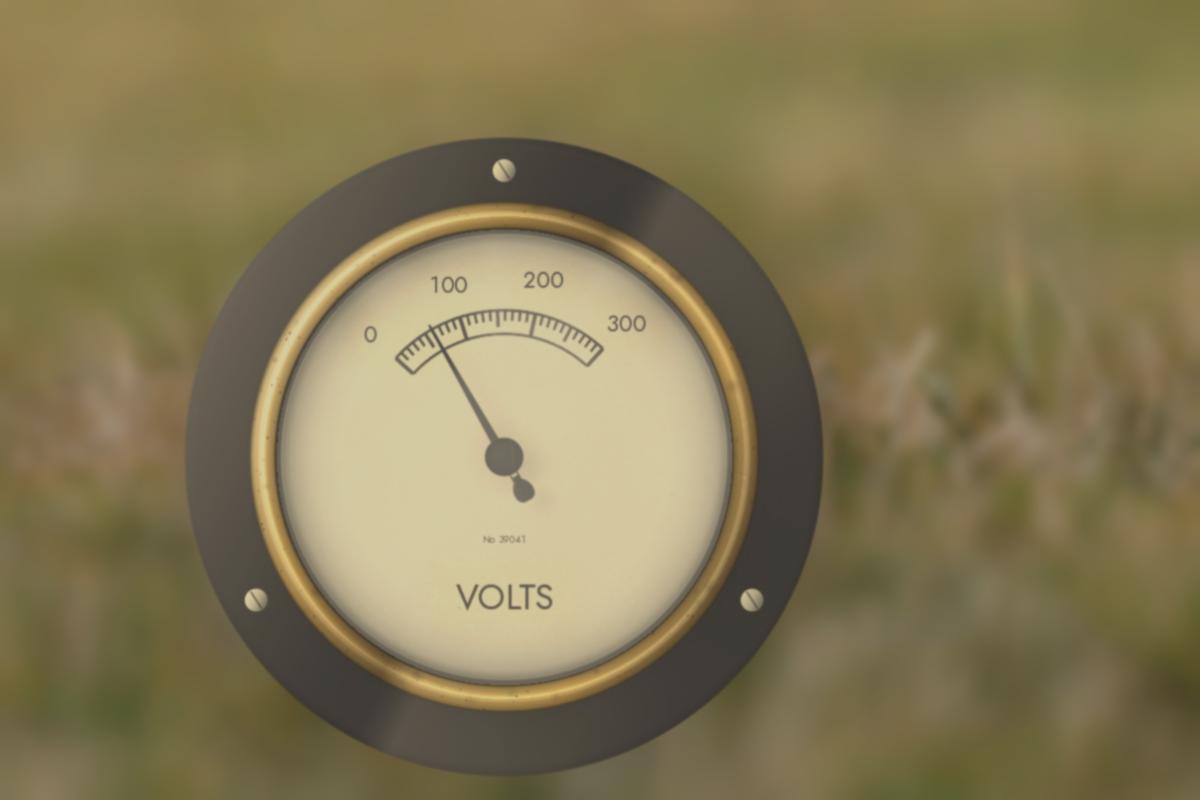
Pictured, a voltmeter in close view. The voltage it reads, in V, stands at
60 V
